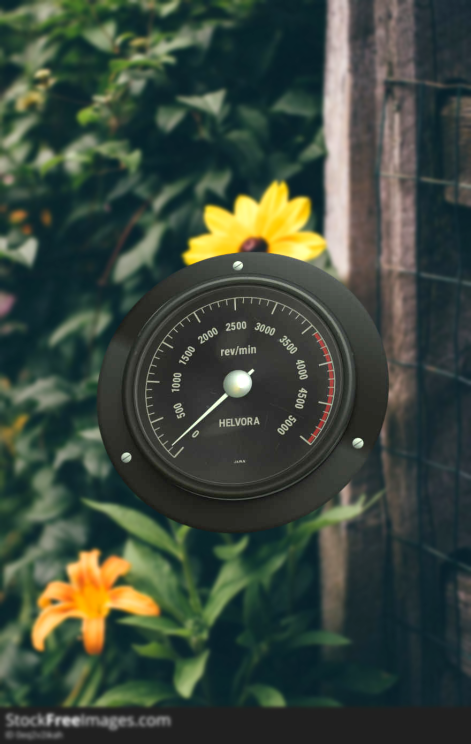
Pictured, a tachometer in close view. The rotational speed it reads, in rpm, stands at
100 rpm
